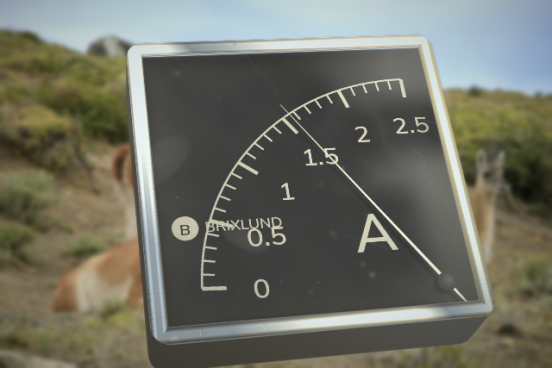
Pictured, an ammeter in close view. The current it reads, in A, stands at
1.55 A
